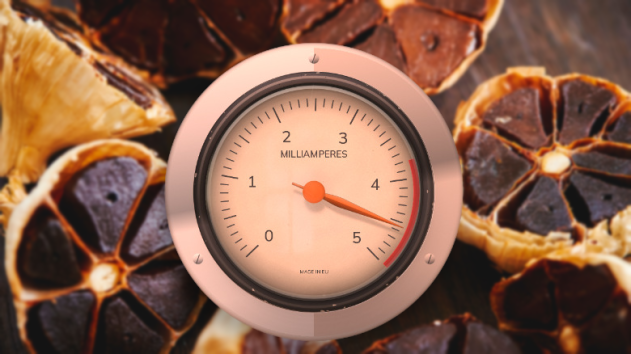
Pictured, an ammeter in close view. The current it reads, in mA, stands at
4.55 mA
